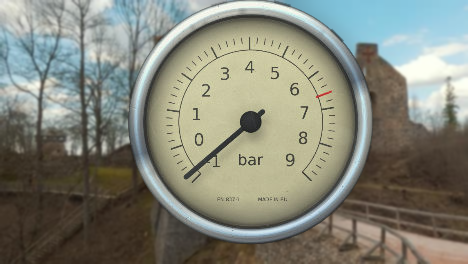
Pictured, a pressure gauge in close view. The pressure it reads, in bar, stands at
-0.8 bar
